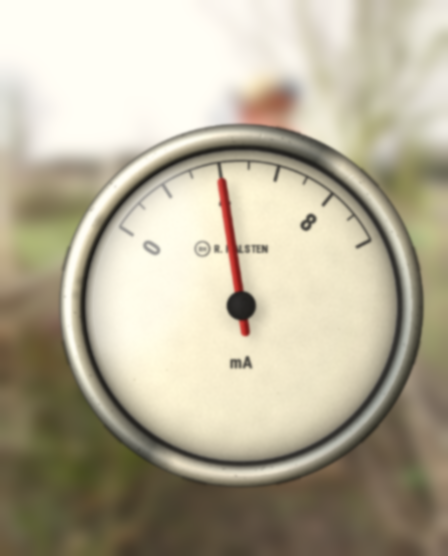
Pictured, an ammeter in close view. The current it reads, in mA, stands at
4 mA
